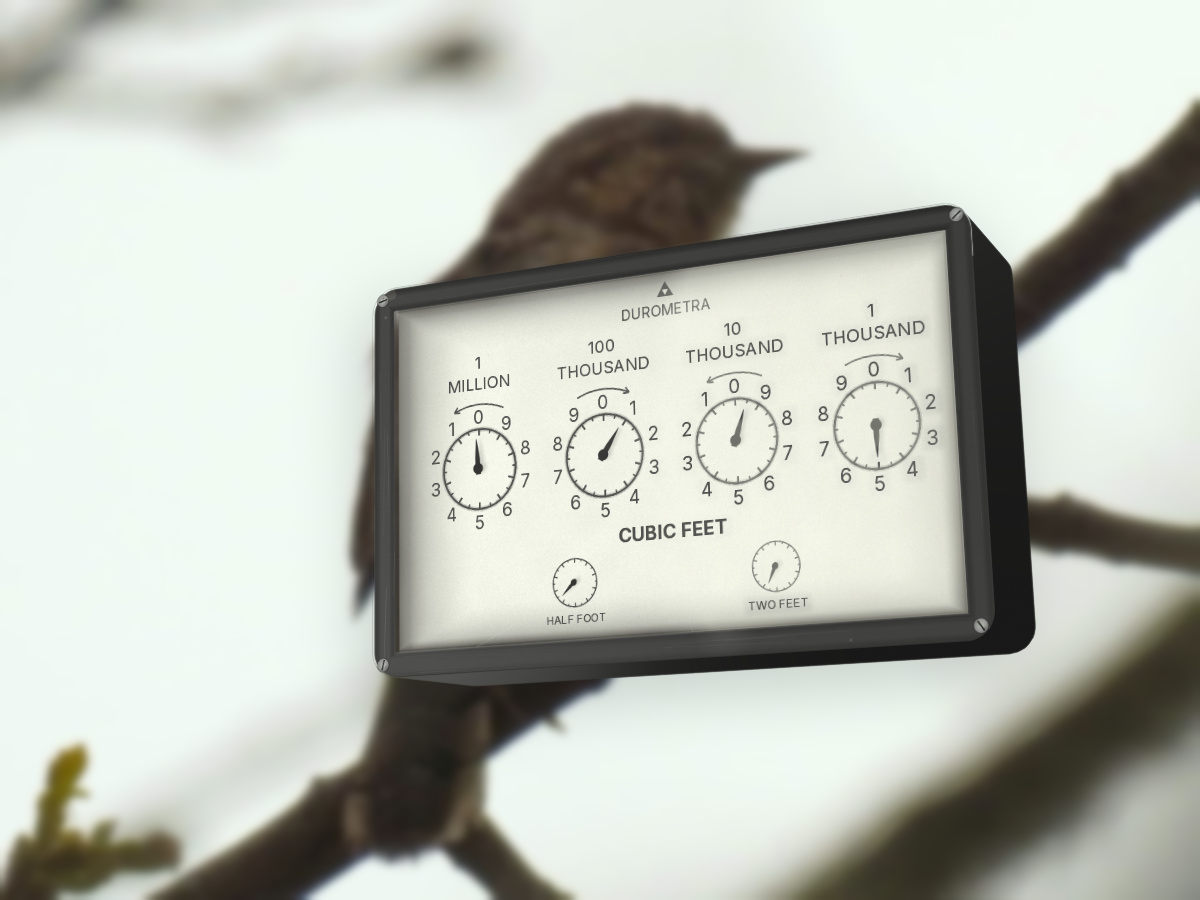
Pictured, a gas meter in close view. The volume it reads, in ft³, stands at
9500 ft³
